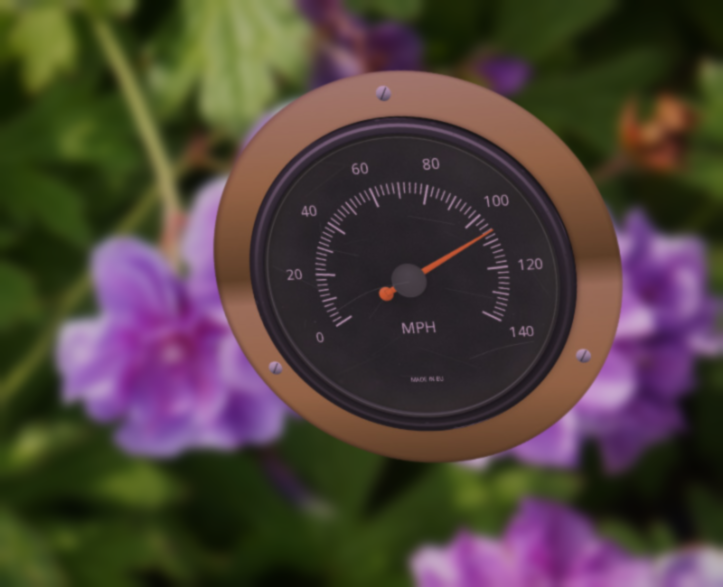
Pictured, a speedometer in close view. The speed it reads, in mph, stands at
106 mph
